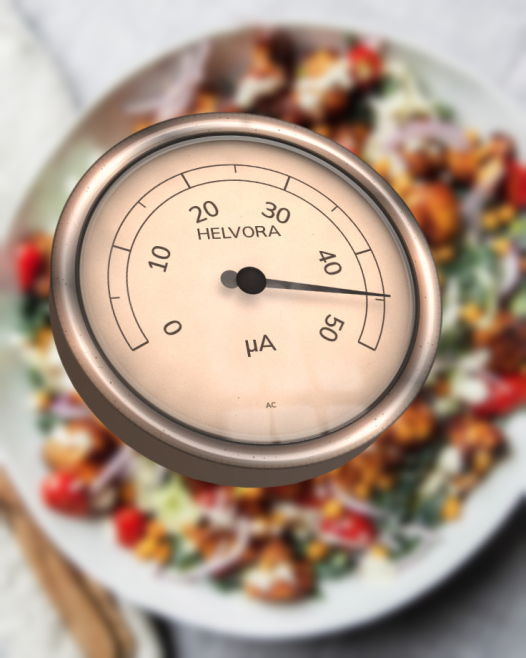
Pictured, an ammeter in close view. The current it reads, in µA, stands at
45 µA
